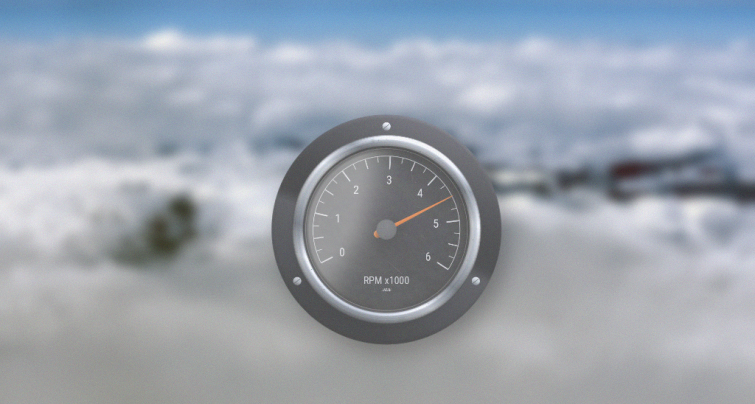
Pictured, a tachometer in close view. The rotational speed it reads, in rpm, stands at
4500 rpm
